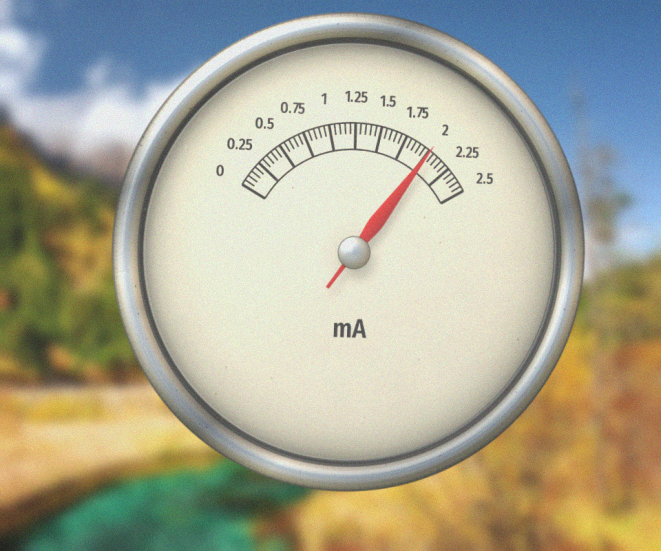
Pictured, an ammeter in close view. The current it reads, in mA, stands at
2 mA
